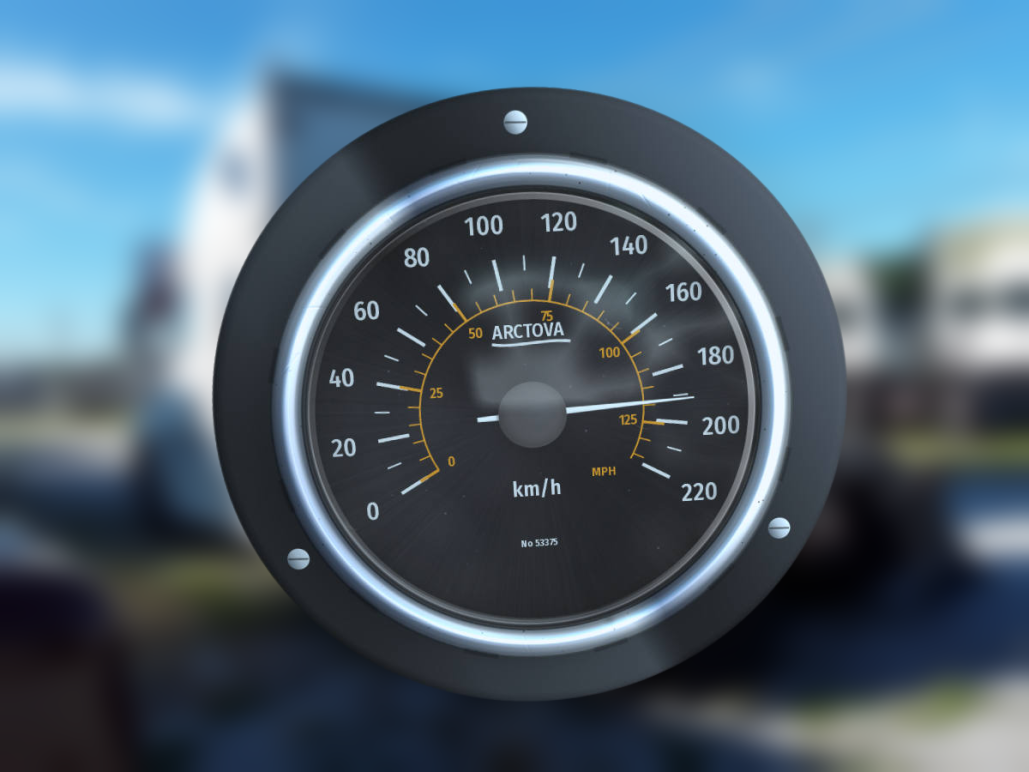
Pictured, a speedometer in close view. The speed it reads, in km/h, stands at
190 km/h
